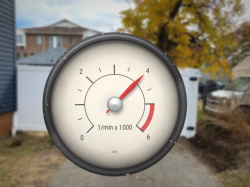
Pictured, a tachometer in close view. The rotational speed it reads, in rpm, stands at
4000 rpm
